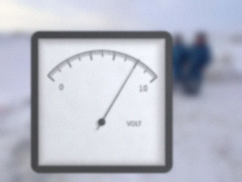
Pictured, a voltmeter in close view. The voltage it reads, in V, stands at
8 V
